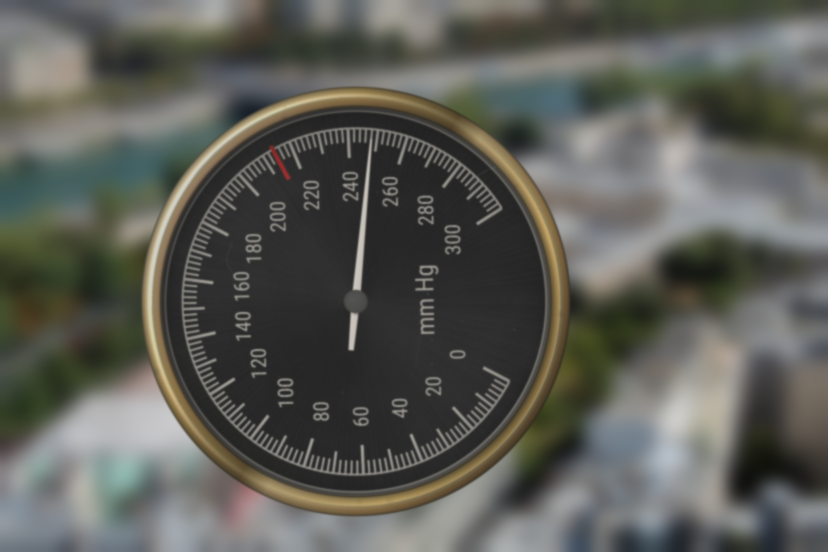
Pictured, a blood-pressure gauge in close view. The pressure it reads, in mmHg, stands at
248 mmHg
